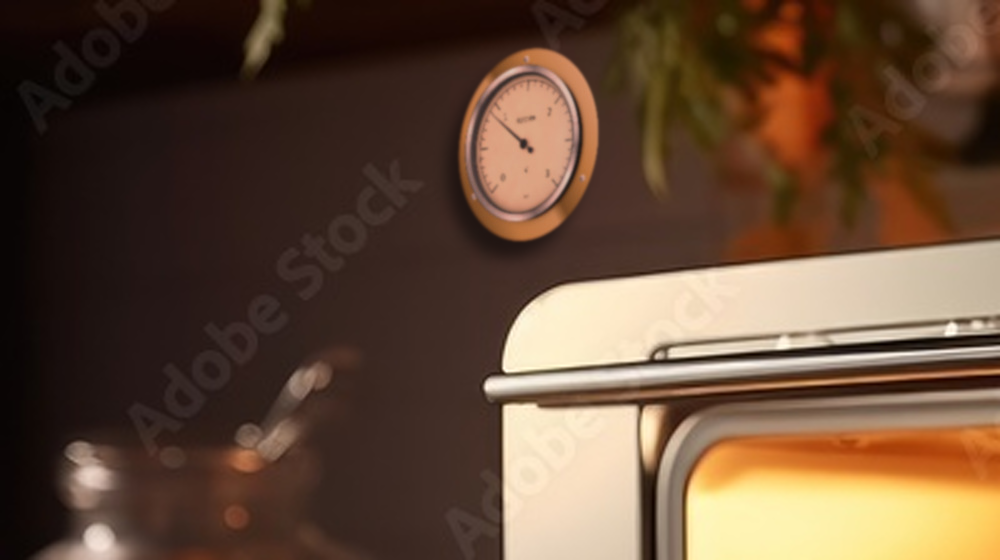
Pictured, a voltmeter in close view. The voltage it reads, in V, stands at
0.9 V
